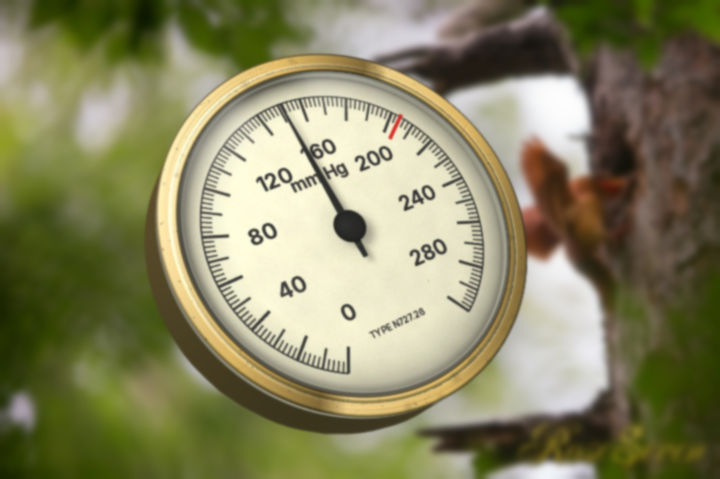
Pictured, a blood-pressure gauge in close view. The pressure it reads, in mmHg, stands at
150 mmHg
